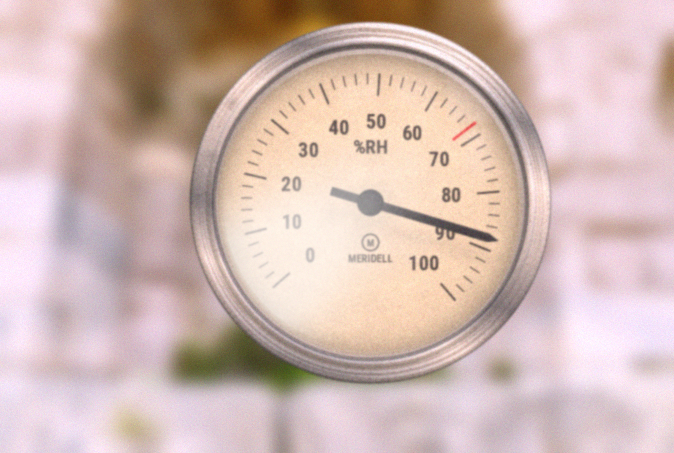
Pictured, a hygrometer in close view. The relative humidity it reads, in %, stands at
88 %
